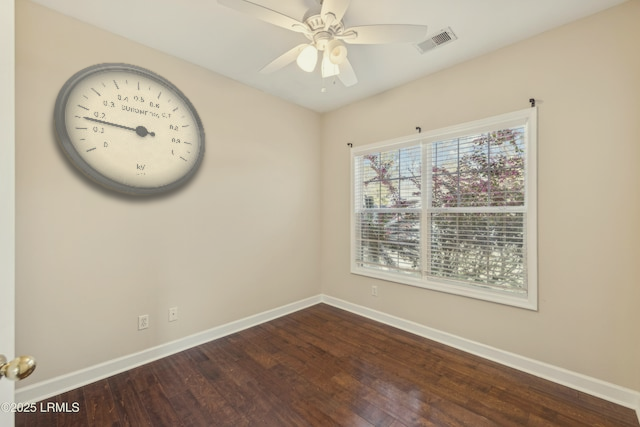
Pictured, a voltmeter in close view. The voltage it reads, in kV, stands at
0.15 kV
